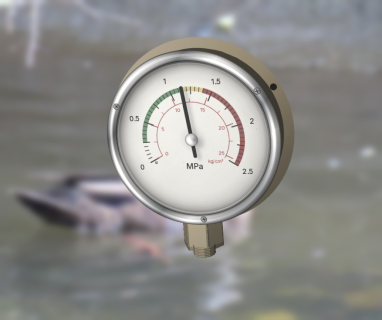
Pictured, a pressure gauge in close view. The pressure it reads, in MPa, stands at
1.15 MPa
